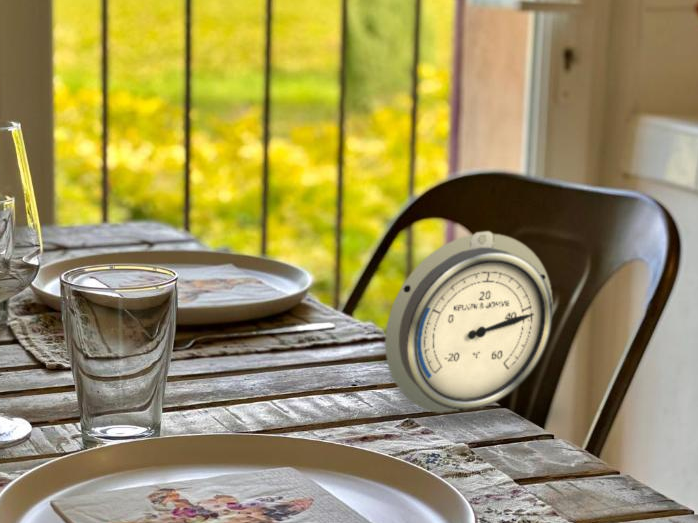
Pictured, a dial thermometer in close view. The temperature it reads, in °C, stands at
42 °C
